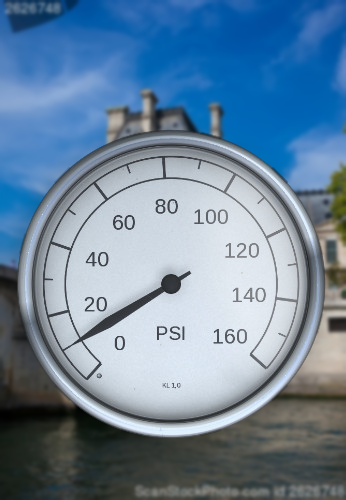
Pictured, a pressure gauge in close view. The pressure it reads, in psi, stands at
10 psi
